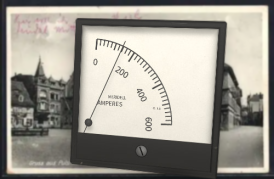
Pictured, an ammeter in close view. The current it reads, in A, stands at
140 A
